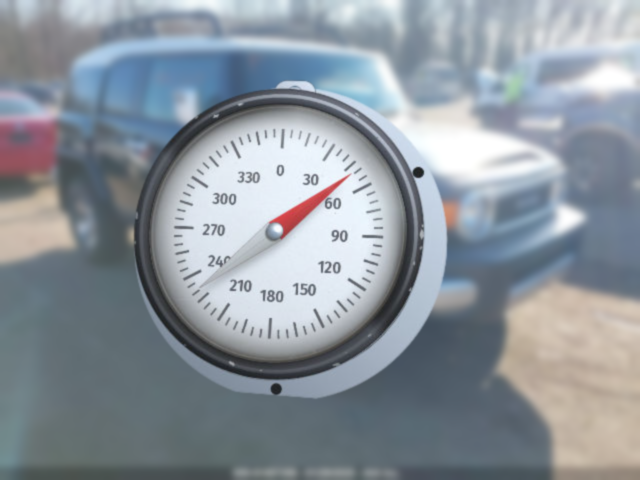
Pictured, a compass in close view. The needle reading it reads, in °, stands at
50 °
